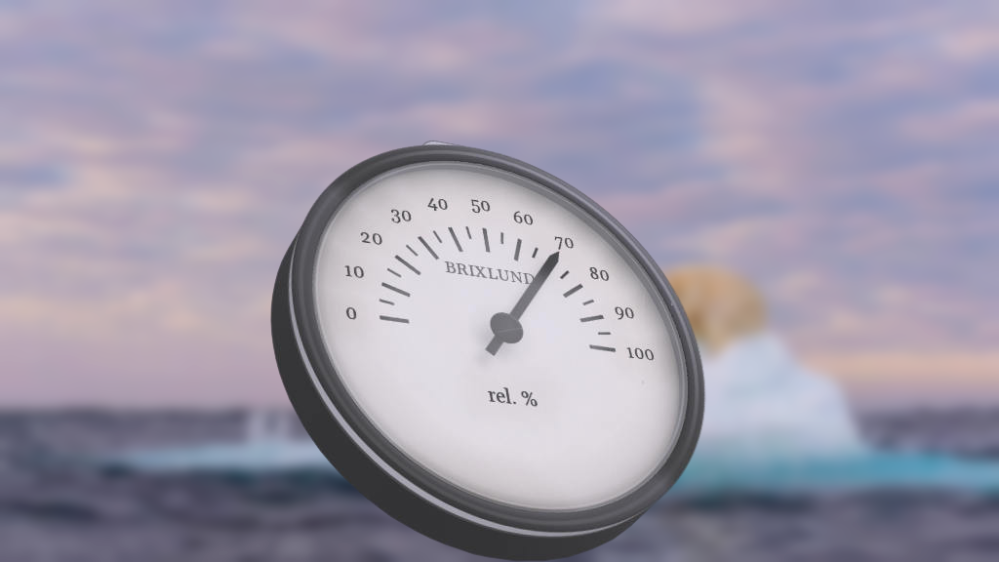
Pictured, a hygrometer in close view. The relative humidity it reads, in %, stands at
70 %
